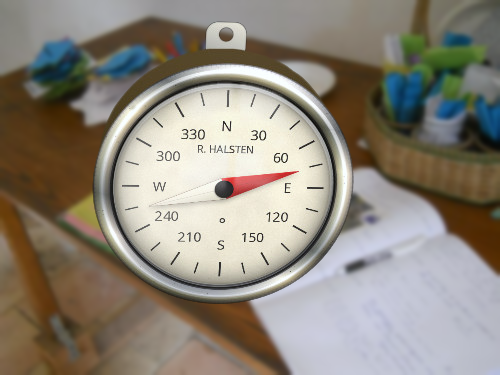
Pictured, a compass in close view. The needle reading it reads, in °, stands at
75 °
